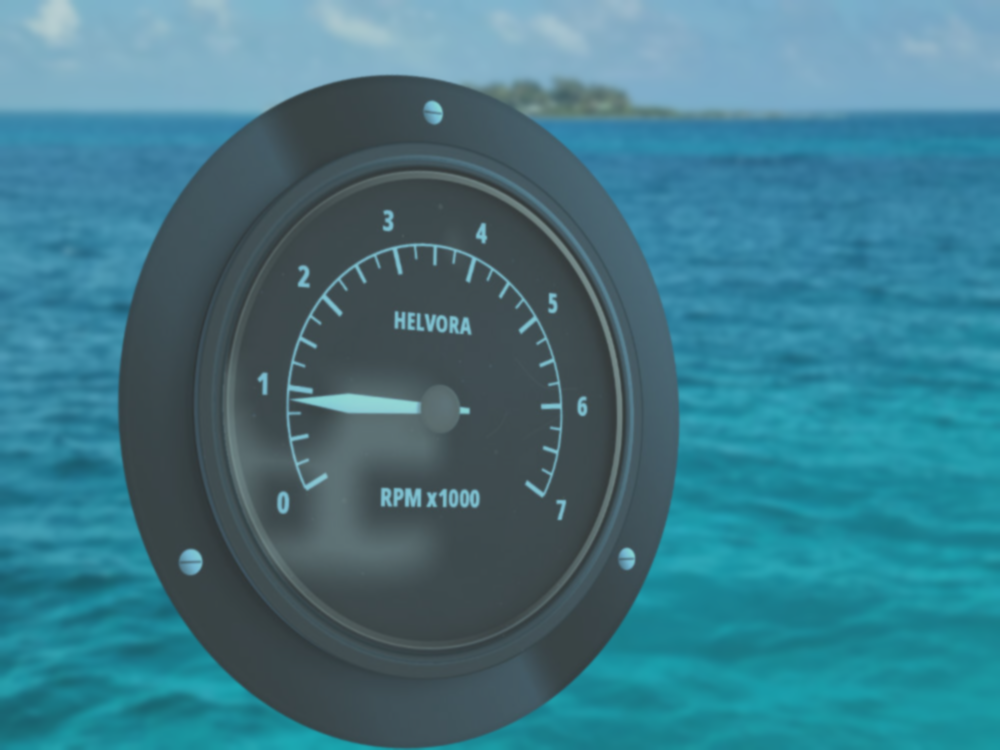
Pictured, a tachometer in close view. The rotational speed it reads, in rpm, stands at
875 rpm
